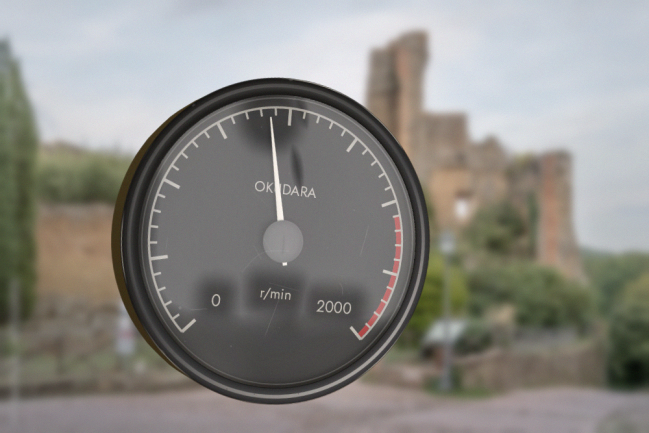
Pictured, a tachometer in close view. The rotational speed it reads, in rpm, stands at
925 rpm
